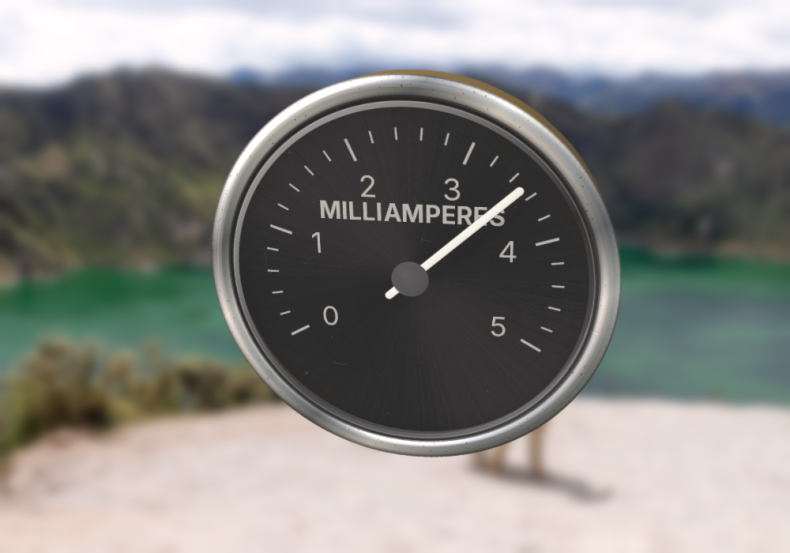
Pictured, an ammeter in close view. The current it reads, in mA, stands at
3.5 mA
